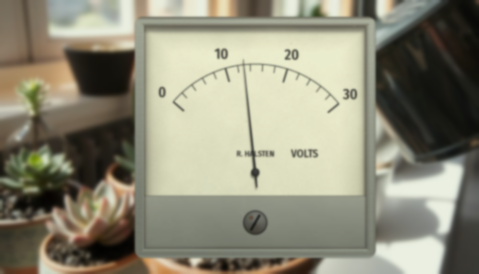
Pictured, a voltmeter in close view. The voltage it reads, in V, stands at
13 V
